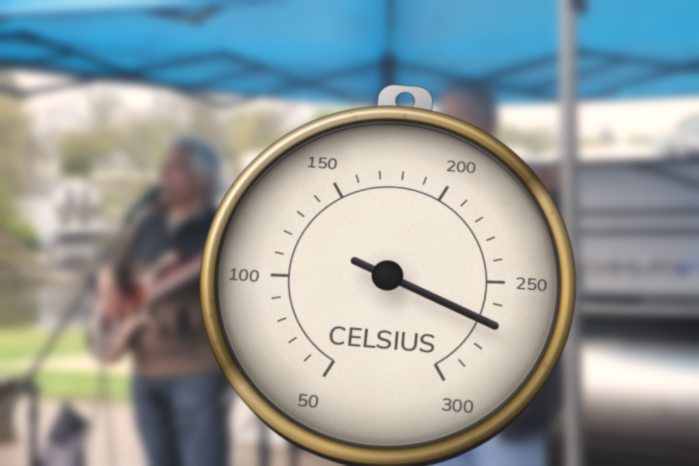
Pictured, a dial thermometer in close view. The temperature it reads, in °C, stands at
270 °C
